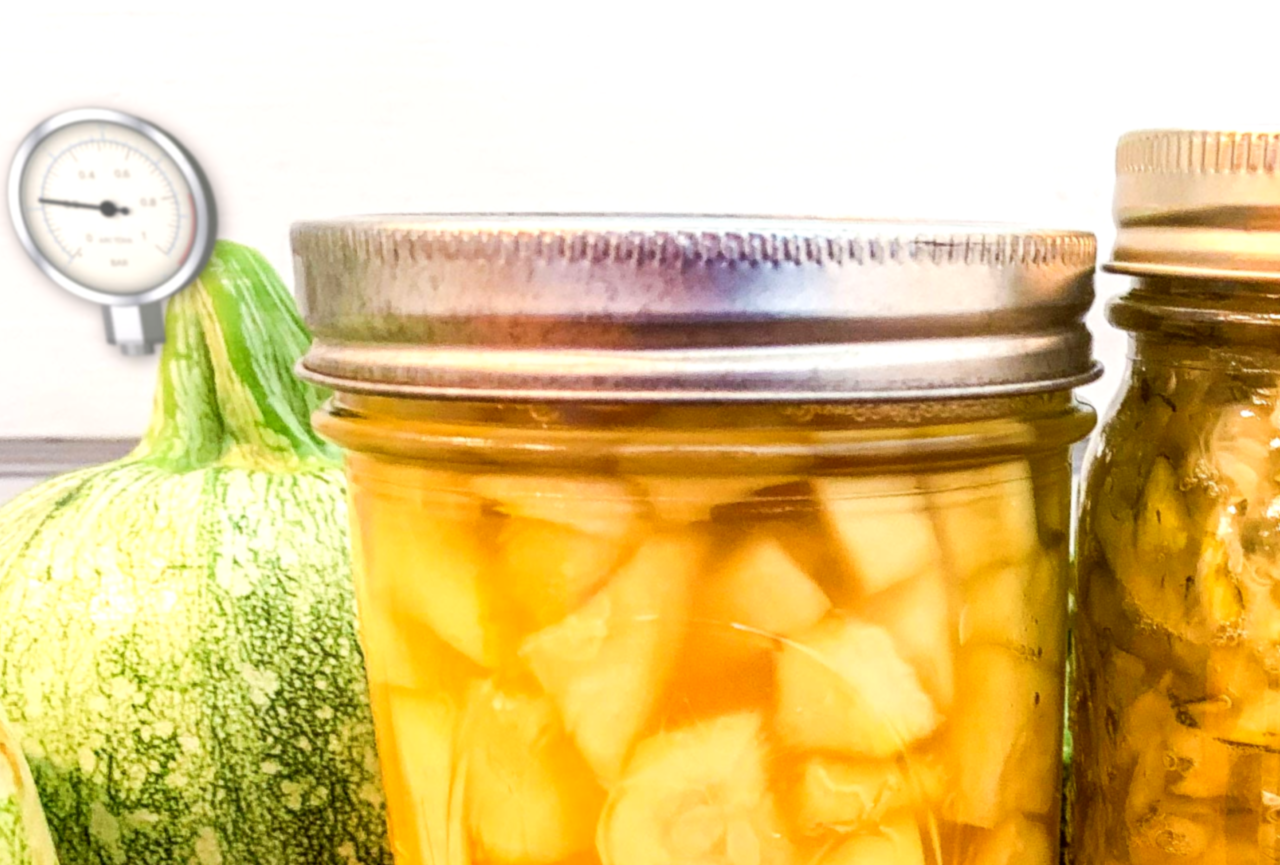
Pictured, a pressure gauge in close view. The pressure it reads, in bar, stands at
0.2 bar
